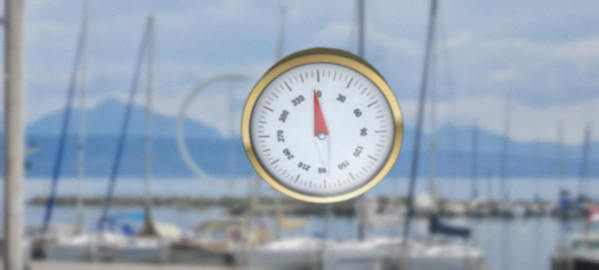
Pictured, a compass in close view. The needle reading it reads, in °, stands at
355 °
